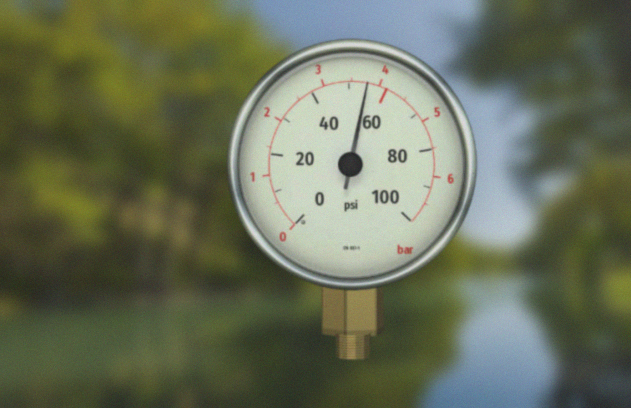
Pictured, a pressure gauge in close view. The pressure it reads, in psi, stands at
55 psi
